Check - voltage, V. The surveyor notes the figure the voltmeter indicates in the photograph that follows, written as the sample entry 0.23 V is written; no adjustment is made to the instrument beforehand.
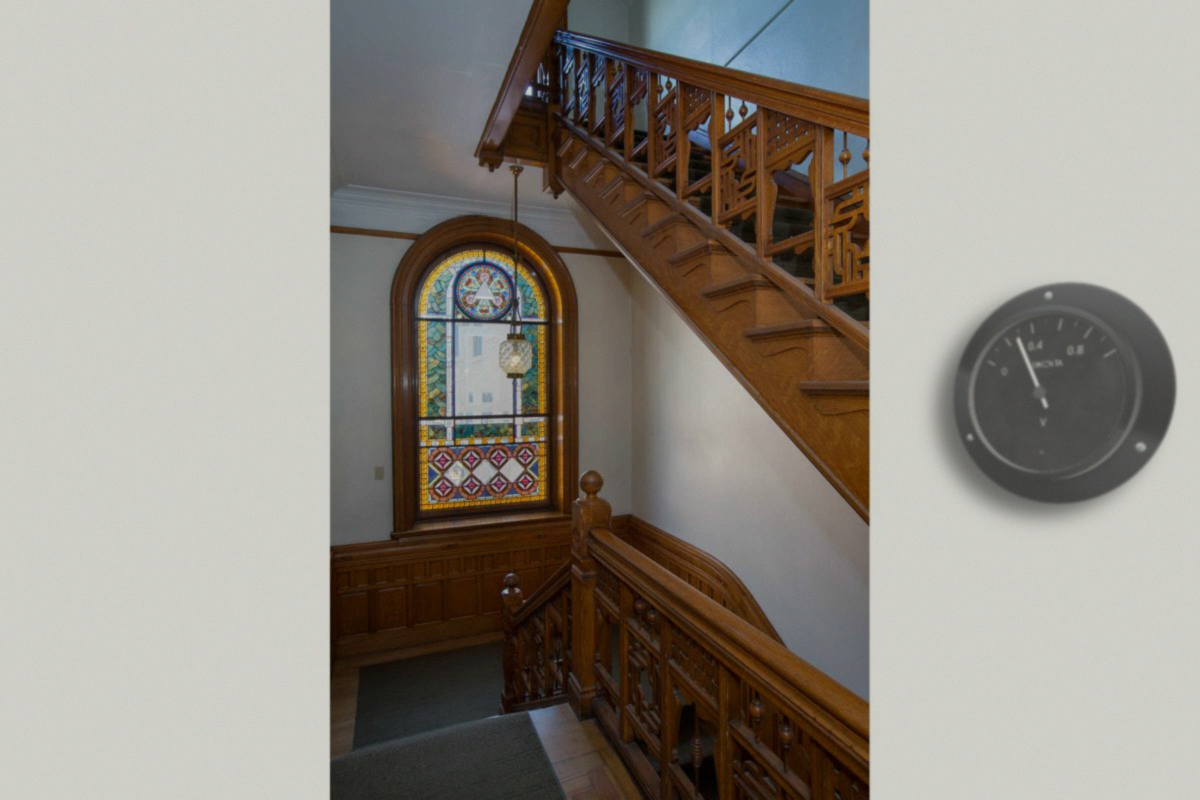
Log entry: 0.3 V
